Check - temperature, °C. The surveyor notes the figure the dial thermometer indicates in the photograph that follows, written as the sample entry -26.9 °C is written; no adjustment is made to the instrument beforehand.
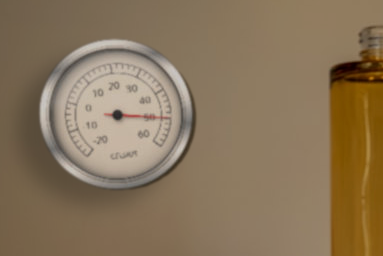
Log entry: 50 °C
